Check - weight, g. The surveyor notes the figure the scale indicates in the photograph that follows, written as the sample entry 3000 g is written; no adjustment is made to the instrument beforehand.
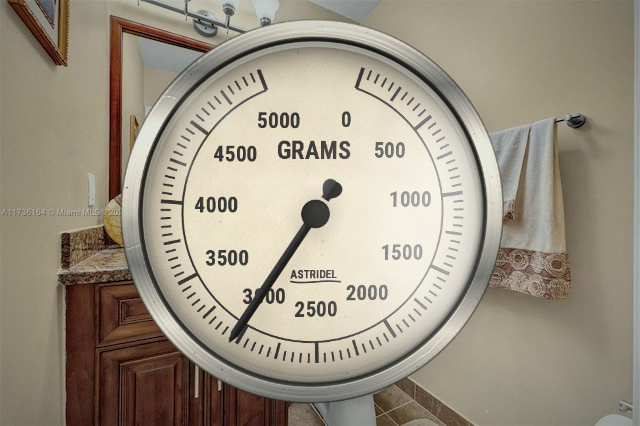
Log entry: 3050 g
